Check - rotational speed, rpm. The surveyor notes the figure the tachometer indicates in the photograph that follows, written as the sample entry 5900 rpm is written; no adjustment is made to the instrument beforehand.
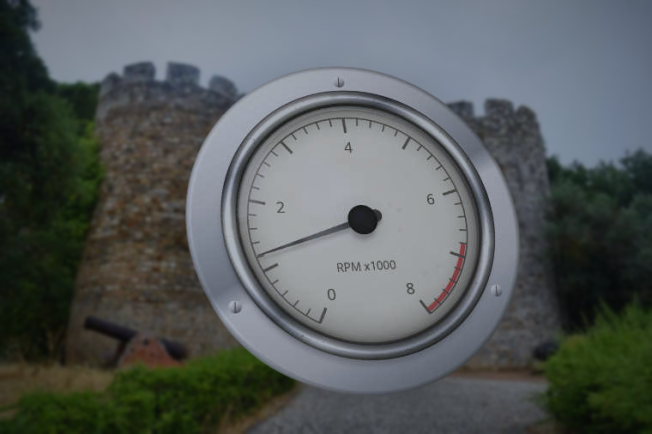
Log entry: 1200 rpm
